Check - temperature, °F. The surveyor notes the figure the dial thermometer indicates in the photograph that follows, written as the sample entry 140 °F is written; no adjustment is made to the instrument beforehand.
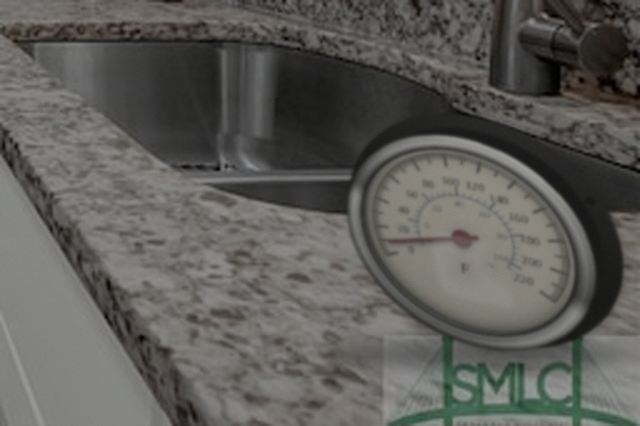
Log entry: 10 °F
